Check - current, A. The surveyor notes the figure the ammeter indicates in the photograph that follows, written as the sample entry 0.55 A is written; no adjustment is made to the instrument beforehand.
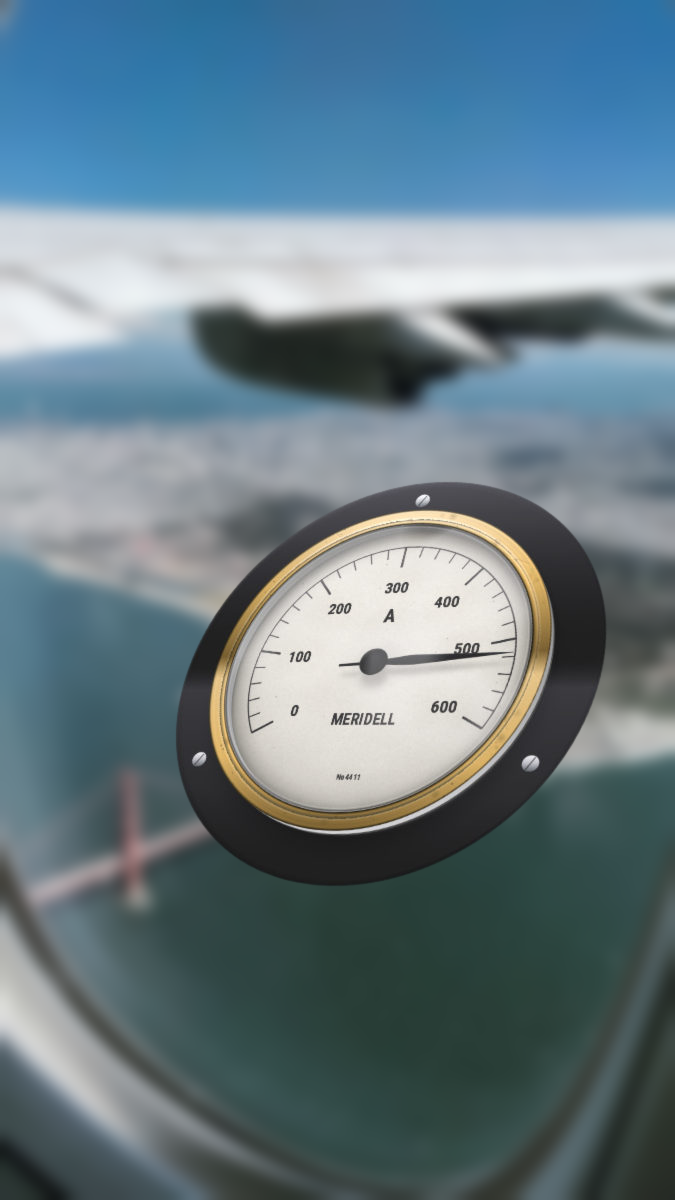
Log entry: 520 A
